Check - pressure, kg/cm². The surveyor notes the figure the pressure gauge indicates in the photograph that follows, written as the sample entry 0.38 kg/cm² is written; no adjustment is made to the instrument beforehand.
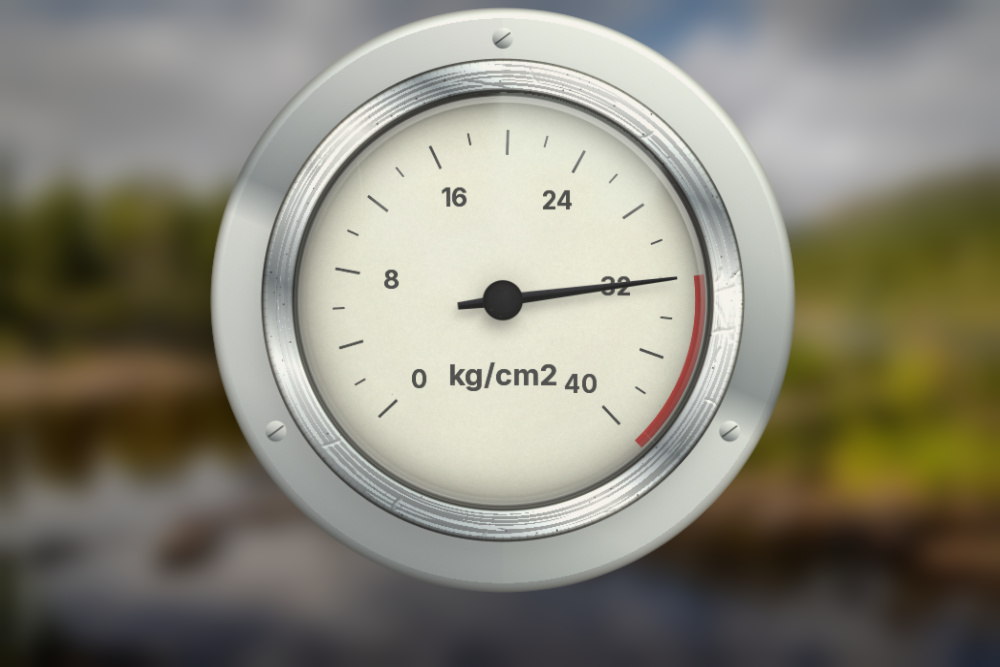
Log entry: 32 kg/cm²
